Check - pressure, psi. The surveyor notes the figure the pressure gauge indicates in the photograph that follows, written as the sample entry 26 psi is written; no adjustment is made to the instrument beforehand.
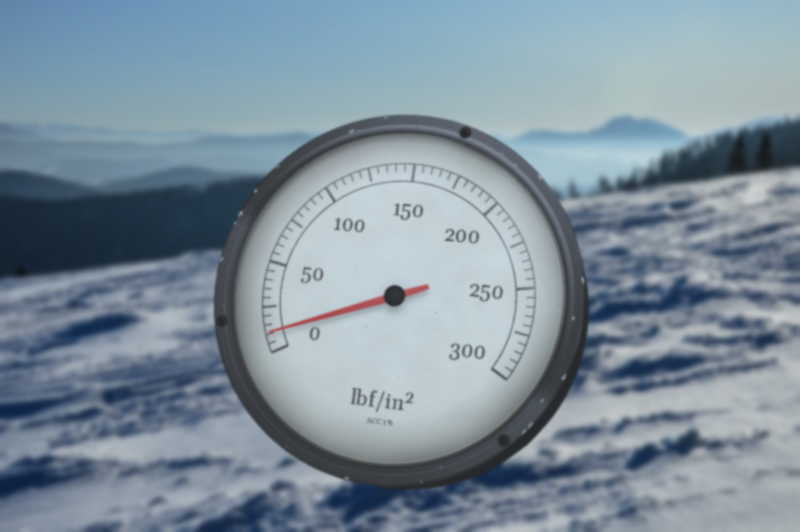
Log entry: 10 psi
